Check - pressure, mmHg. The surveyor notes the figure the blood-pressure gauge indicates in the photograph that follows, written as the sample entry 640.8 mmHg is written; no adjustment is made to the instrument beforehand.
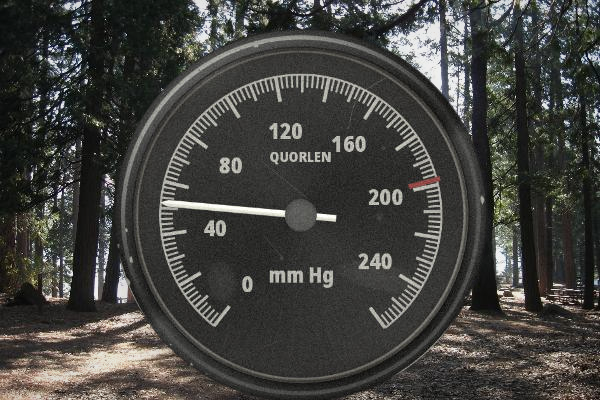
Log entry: 52 mmHg
